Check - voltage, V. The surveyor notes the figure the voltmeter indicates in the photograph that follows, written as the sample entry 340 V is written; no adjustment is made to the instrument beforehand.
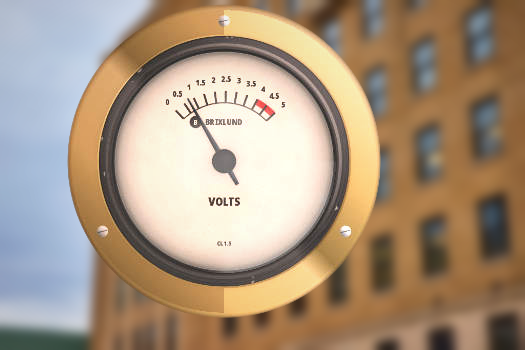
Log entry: 0.75 V
